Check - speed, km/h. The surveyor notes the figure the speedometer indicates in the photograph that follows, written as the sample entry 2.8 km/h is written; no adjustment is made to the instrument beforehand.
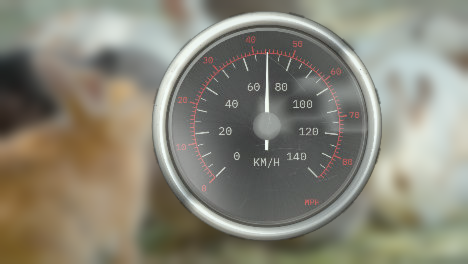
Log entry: 70 km/h
